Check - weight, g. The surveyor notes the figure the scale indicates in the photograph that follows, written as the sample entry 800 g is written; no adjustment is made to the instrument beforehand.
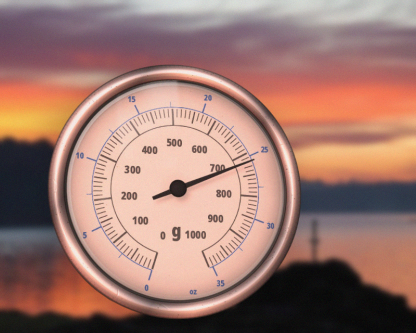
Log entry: 720 g
